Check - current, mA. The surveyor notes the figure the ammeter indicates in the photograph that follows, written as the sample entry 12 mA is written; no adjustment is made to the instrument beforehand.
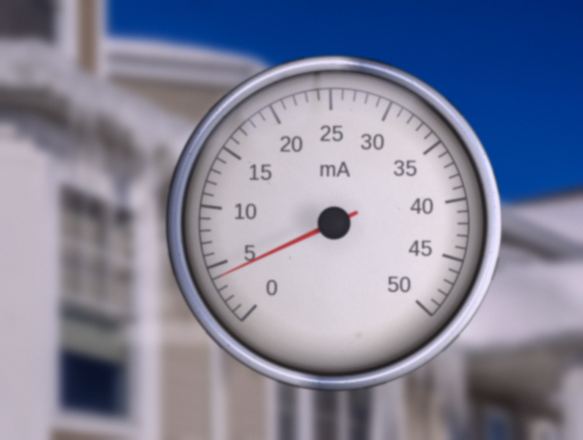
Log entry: 4 mA
